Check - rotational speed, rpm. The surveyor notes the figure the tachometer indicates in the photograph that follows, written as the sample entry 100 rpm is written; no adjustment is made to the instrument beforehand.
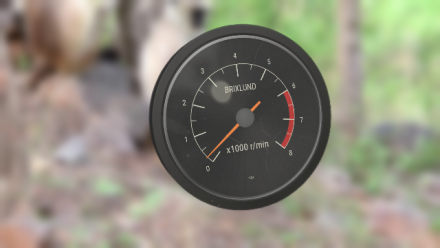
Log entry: 250 rpm
